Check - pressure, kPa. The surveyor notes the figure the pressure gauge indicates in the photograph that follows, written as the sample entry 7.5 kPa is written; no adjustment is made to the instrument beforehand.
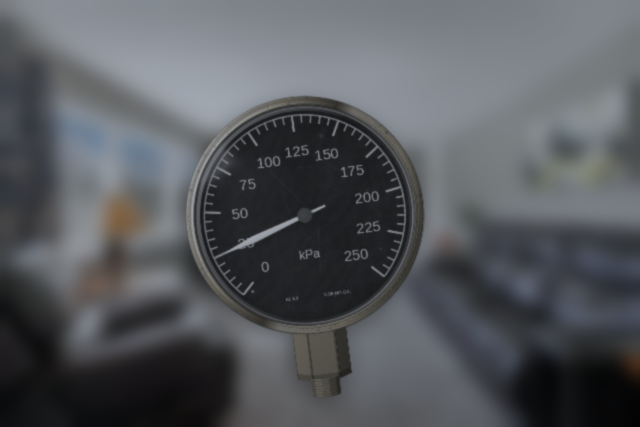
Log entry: 25 kPa
